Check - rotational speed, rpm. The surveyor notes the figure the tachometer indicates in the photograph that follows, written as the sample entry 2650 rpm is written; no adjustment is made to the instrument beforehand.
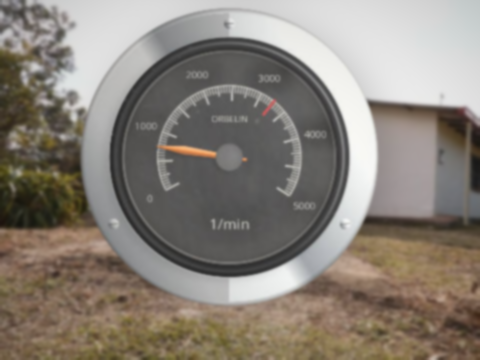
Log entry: 750 rpm
